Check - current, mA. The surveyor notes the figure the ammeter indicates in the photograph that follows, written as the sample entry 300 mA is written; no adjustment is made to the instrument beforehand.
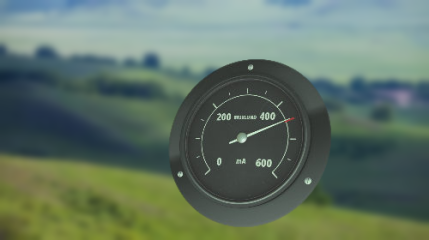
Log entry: 450 mA
